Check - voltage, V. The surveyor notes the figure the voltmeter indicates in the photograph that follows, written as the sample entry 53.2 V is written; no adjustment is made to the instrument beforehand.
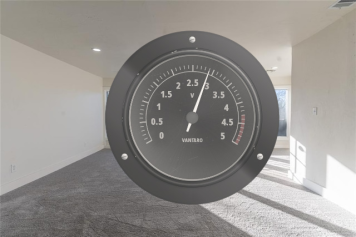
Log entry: 2.9 V
